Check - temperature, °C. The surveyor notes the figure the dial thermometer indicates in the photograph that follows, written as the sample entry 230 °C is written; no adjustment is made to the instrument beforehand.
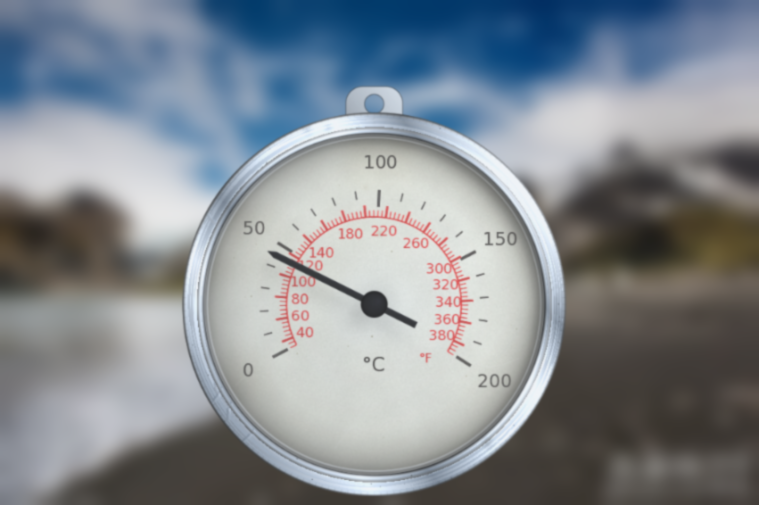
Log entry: 45 °C
